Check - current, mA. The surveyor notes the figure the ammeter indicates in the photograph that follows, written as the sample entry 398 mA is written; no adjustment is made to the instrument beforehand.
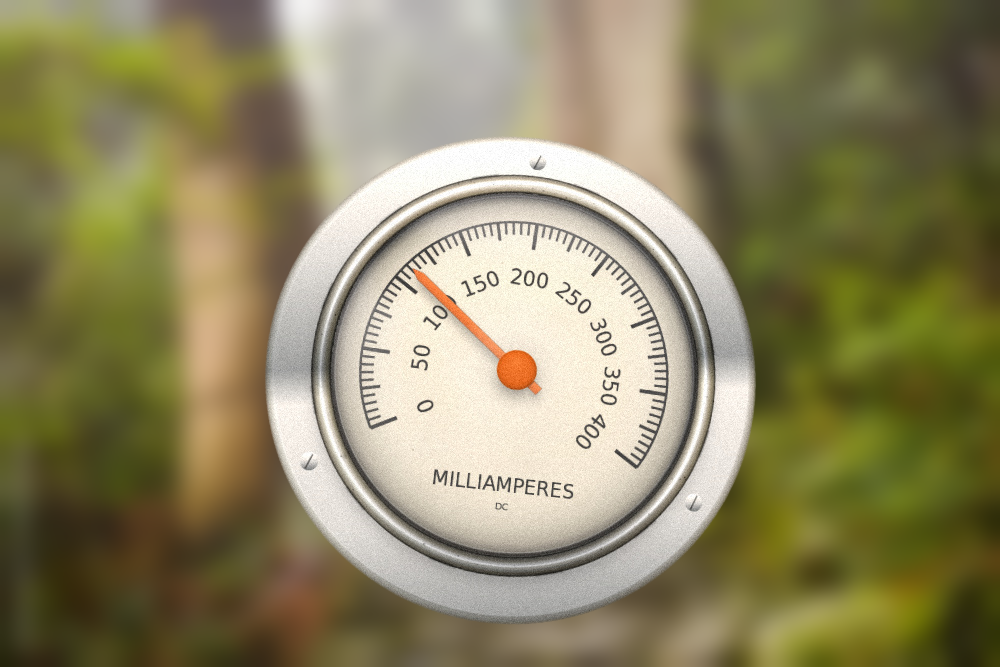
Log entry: 110 mA
